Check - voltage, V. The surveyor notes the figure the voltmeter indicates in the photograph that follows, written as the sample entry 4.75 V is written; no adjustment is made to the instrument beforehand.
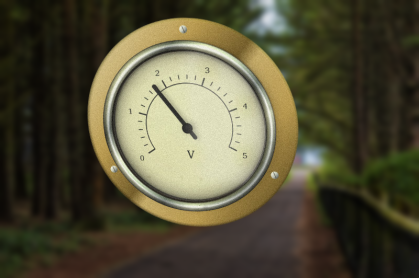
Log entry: 1.8 V
